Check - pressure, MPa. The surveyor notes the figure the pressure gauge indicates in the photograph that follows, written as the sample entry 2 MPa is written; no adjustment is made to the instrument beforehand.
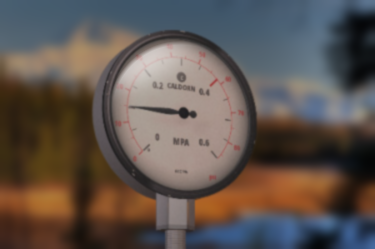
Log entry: 0.1 MPa
